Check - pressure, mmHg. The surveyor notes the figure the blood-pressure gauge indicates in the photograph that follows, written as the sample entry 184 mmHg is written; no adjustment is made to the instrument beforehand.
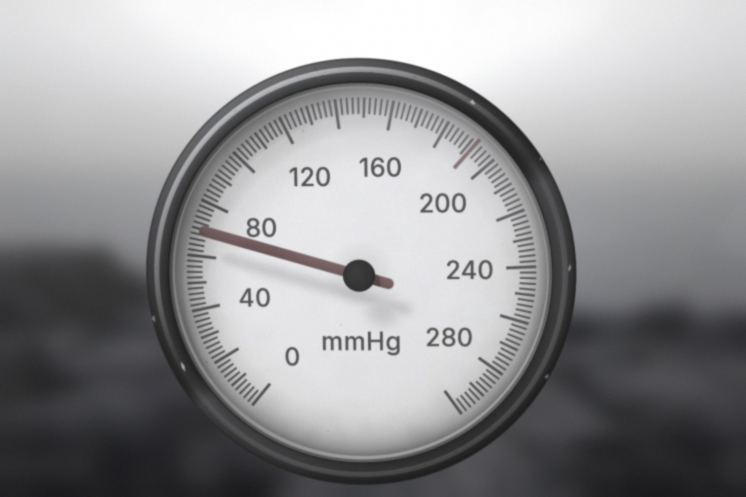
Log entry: 70 mmHg
